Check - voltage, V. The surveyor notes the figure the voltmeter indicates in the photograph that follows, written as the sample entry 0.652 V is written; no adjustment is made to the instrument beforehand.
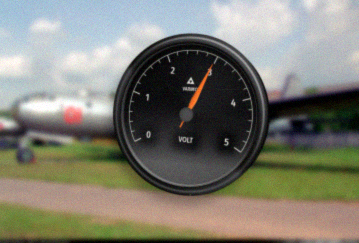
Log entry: 3 V
